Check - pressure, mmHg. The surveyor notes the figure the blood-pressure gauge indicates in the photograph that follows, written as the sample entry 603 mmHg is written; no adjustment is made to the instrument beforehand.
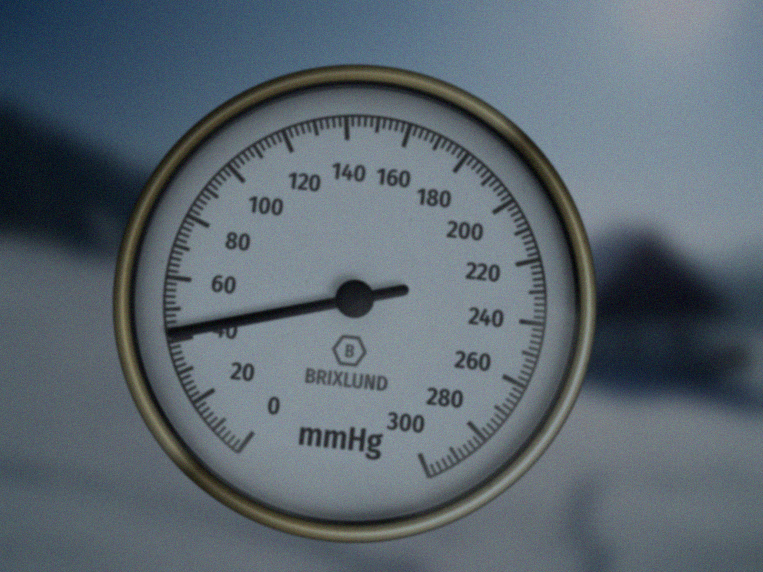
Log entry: 42 mmHg
